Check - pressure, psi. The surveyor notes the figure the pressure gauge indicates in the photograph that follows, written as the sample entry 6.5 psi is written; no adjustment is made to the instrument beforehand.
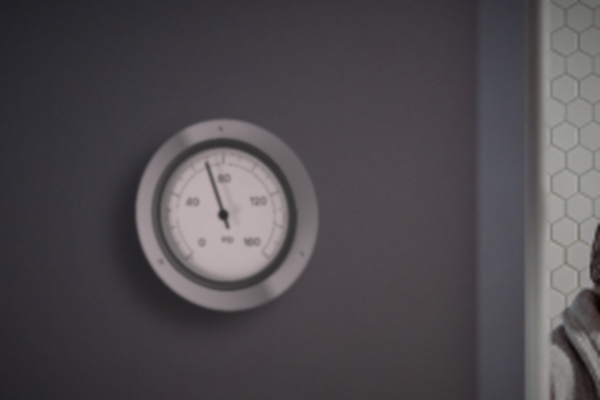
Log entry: 70 psi
